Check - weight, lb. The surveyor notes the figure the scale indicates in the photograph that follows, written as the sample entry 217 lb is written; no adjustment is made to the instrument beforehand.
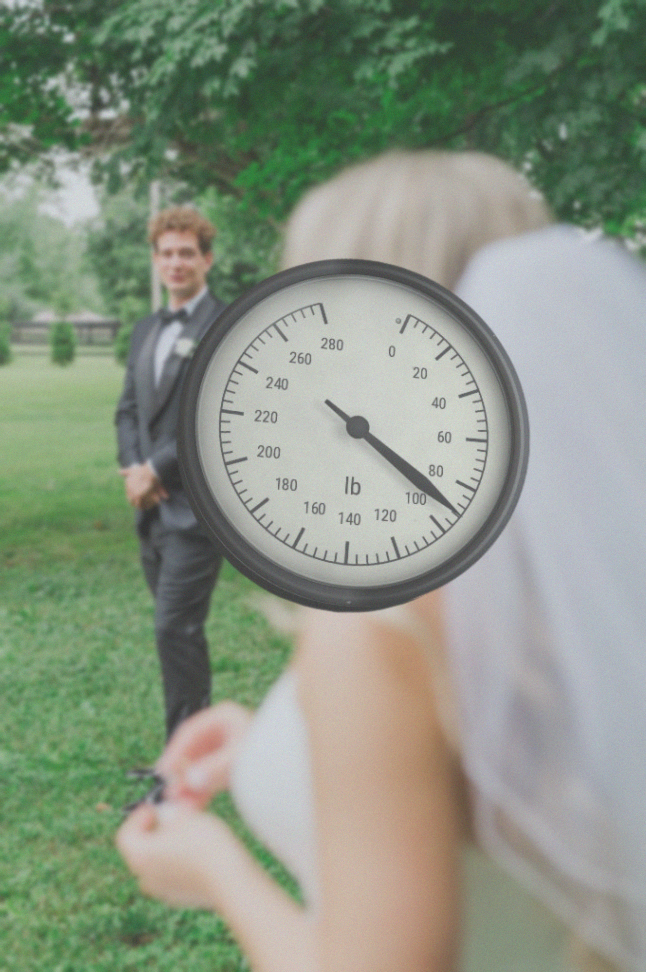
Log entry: 92 lb
